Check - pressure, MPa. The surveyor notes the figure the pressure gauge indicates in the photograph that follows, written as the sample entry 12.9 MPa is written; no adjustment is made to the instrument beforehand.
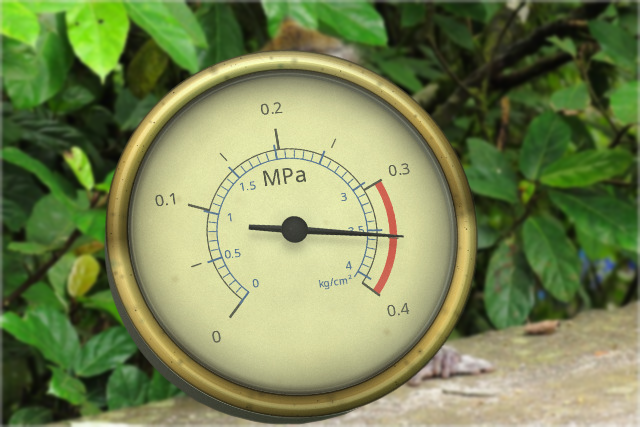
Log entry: 0.35 MPa
